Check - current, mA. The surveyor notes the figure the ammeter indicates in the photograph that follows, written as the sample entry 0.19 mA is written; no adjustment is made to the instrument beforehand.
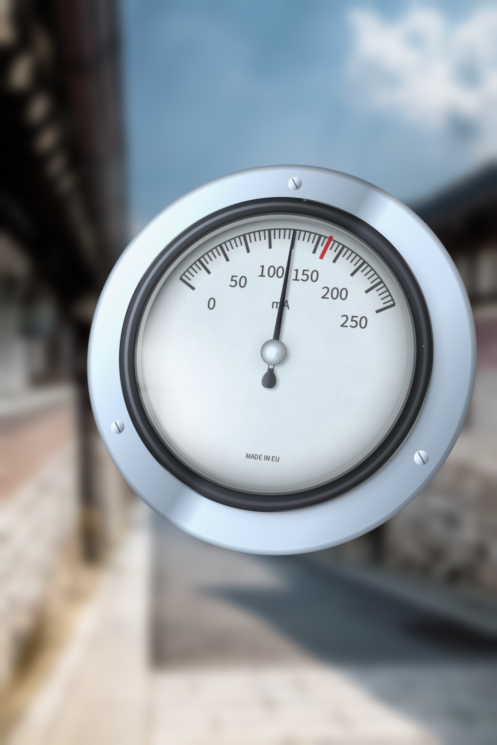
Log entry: 125 mA
